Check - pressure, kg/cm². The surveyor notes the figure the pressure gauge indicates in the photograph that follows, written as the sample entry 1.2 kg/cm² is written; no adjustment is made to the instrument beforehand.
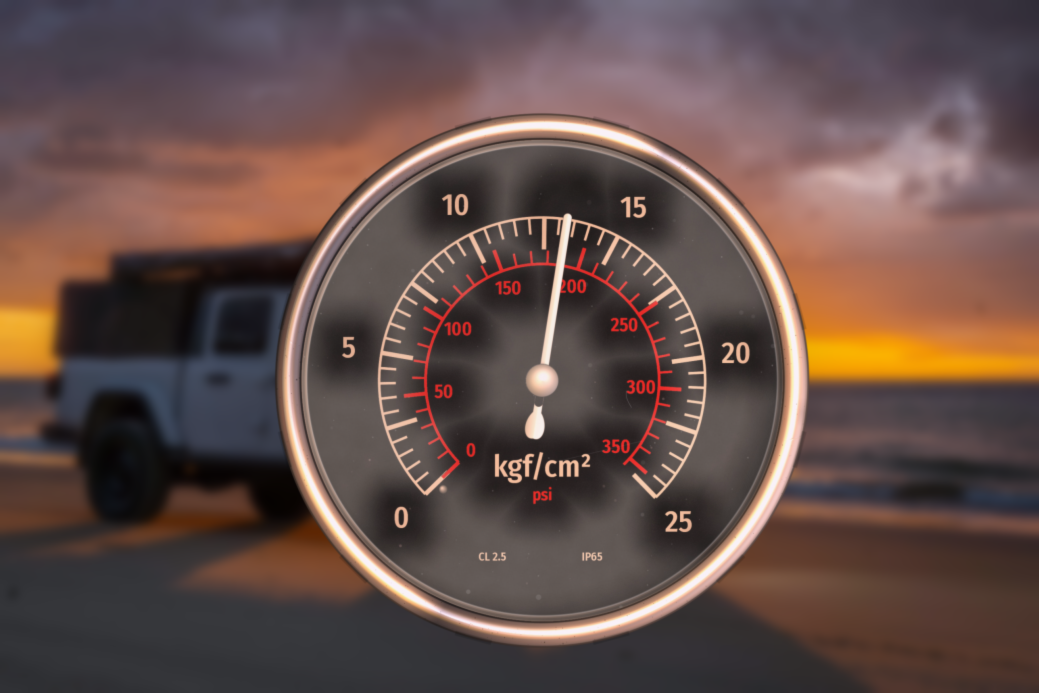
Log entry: 13.25 kg/cm²
